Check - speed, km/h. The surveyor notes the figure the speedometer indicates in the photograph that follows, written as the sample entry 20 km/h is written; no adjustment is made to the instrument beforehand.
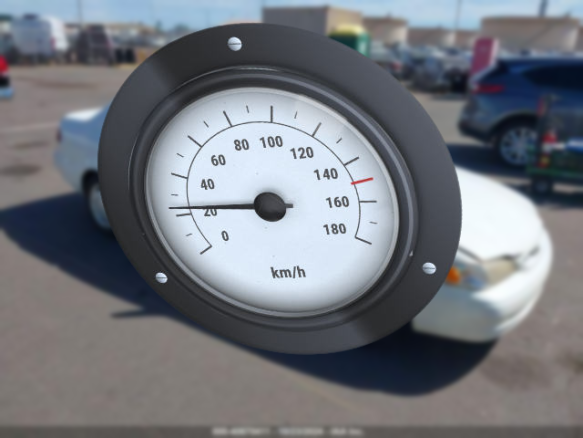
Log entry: 25 km/h
